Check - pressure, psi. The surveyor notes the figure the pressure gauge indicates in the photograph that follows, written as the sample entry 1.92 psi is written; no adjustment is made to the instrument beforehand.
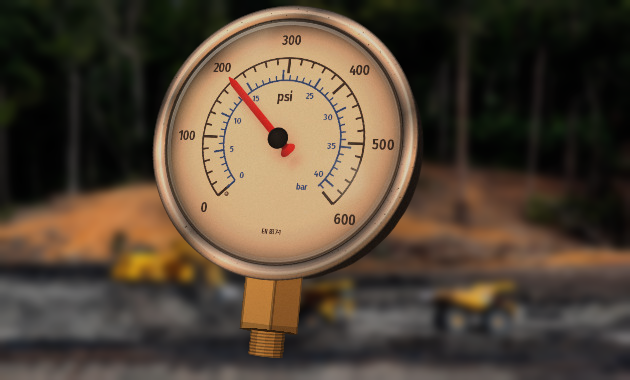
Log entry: 200 psi
